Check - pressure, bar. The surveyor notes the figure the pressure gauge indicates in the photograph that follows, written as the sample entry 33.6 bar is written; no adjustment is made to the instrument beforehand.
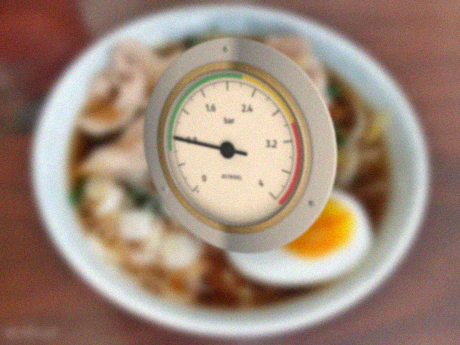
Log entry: 0.8 bar
